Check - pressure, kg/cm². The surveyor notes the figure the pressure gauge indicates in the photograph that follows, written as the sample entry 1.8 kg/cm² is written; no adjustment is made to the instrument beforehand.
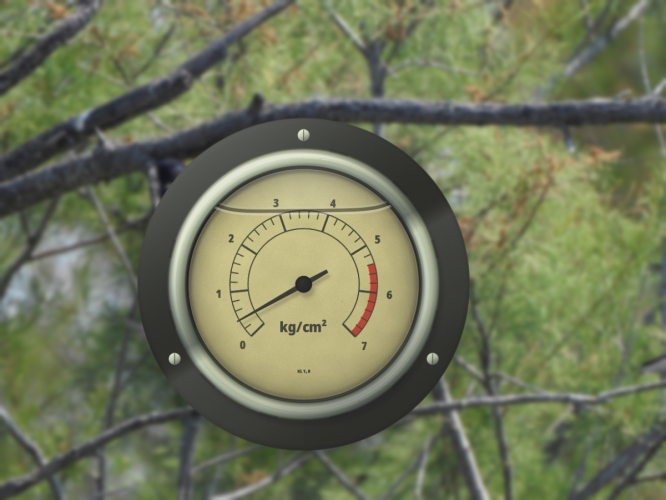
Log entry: 0.4 kg/cm²
